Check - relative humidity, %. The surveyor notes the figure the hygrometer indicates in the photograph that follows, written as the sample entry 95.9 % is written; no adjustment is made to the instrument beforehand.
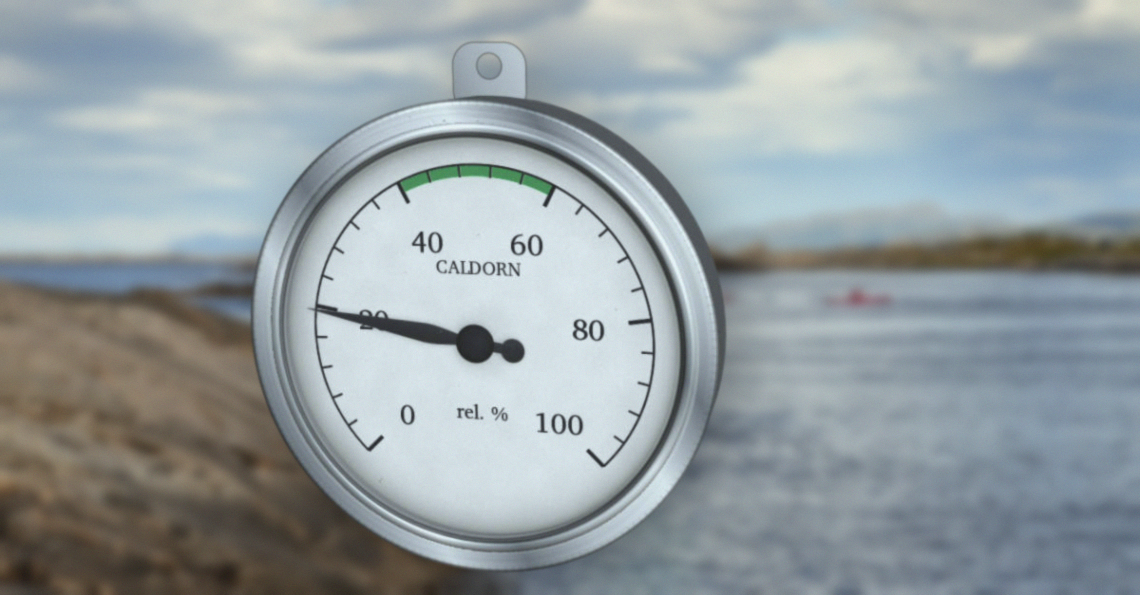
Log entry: 20 %
